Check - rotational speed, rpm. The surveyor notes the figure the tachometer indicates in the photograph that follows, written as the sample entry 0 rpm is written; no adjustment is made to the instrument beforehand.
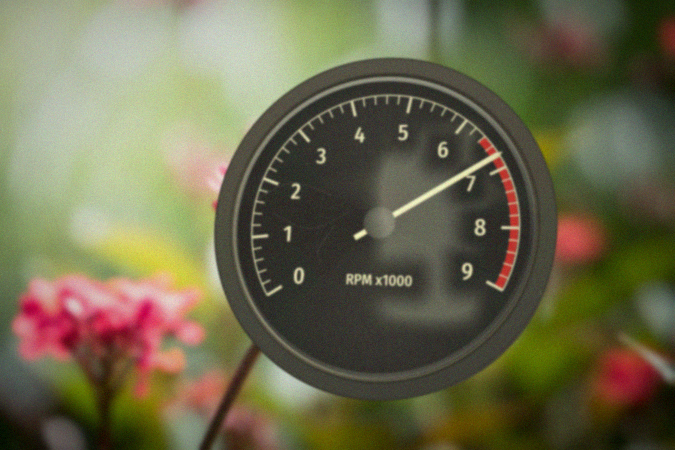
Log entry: 6800 rpm
